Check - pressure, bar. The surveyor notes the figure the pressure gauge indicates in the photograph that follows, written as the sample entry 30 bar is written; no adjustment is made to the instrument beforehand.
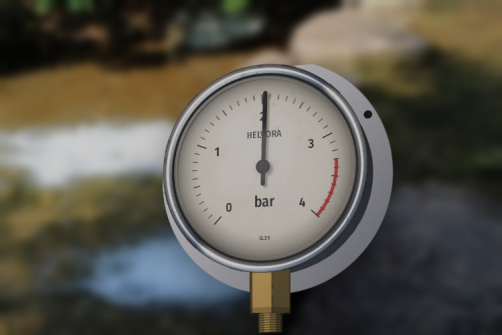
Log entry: 2.05 bar
